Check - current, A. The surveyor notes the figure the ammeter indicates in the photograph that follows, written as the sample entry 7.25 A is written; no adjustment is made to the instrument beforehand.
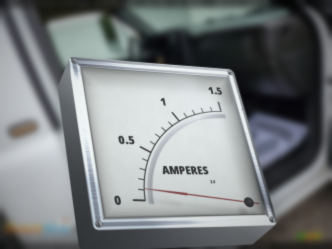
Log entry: 0.1 A
